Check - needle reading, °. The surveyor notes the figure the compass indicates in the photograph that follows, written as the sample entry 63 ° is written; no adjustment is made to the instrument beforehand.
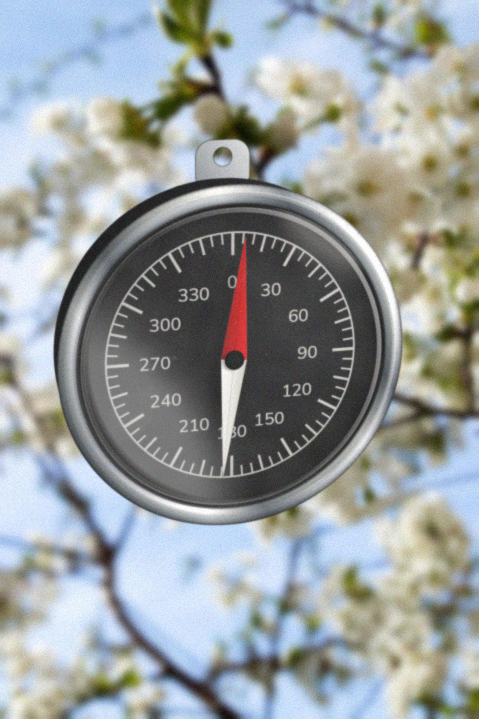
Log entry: 5 °
